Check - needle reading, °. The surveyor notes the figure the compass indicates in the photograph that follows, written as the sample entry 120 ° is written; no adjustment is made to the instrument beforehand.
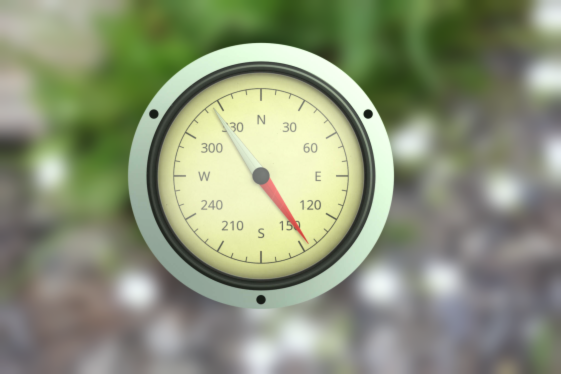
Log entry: 145 °
